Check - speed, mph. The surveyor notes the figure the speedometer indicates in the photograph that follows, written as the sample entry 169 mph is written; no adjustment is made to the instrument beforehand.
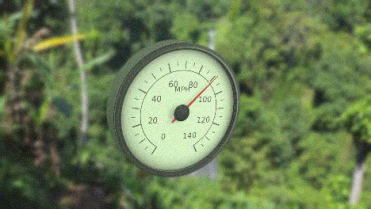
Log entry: 90 mph
